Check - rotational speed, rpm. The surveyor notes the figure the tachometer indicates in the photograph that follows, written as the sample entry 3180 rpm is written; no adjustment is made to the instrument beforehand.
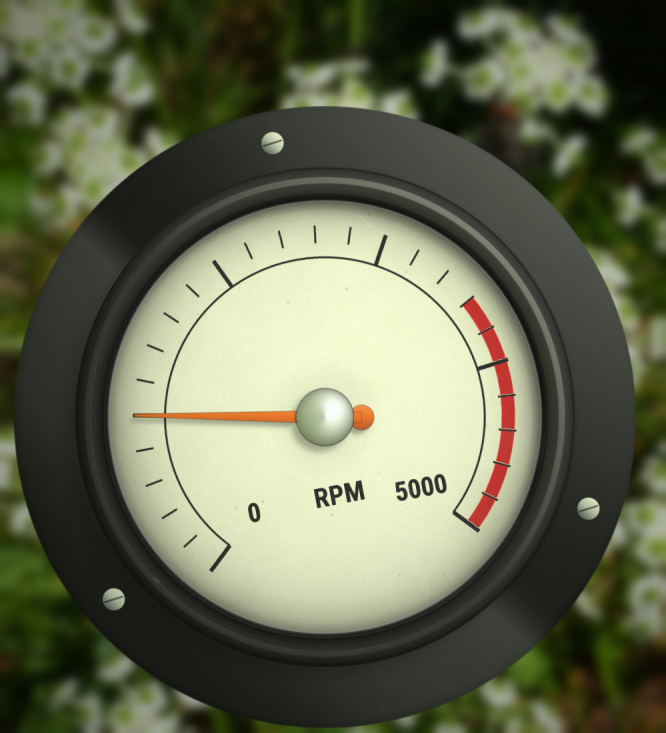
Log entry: 1000 rpm
